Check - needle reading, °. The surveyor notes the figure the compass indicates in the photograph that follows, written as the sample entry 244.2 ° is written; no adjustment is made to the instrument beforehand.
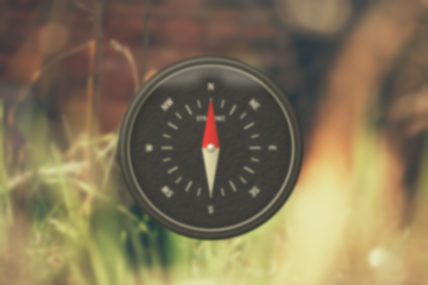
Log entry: 0 °
